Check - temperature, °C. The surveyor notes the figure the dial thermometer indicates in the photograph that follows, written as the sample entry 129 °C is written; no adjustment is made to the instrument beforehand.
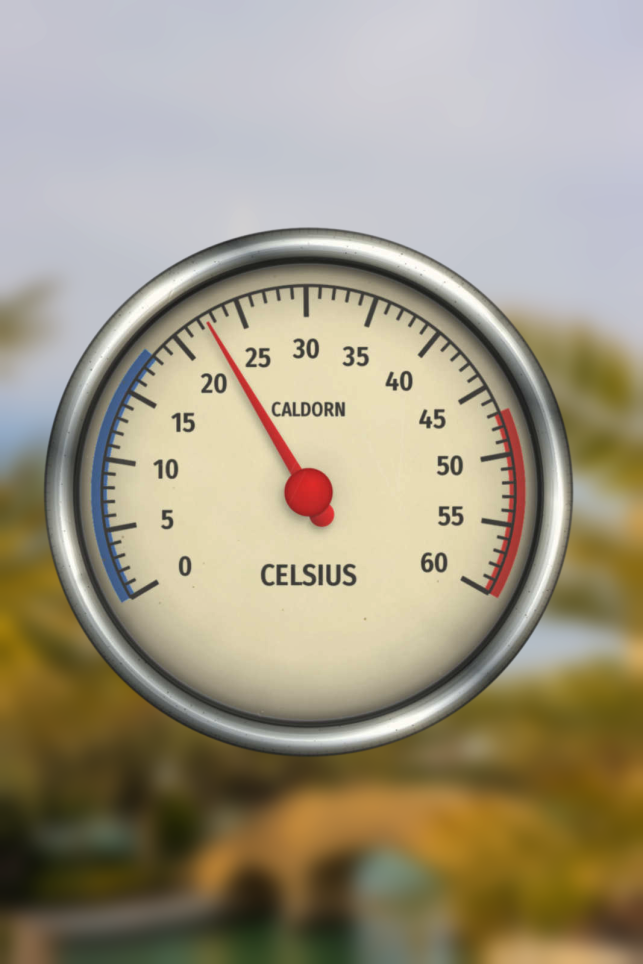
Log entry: 22.5 °C
